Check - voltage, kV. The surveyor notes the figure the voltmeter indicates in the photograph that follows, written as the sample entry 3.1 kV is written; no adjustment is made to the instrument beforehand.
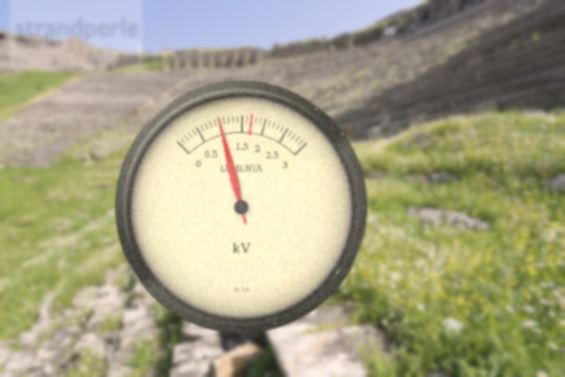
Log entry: 1 kV
